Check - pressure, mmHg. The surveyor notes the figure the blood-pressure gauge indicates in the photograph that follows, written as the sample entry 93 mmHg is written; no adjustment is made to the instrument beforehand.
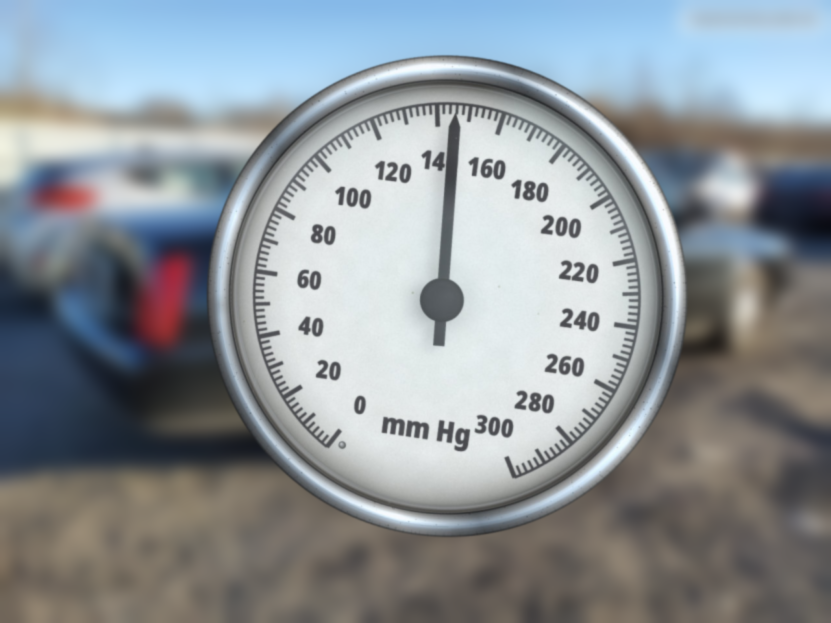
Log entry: 146 mmHg
